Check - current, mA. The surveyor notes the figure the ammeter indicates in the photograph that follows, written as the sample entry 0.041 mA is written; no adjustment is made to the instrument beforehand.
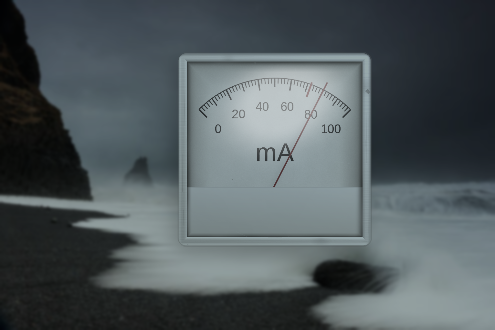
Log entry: 80 mA
